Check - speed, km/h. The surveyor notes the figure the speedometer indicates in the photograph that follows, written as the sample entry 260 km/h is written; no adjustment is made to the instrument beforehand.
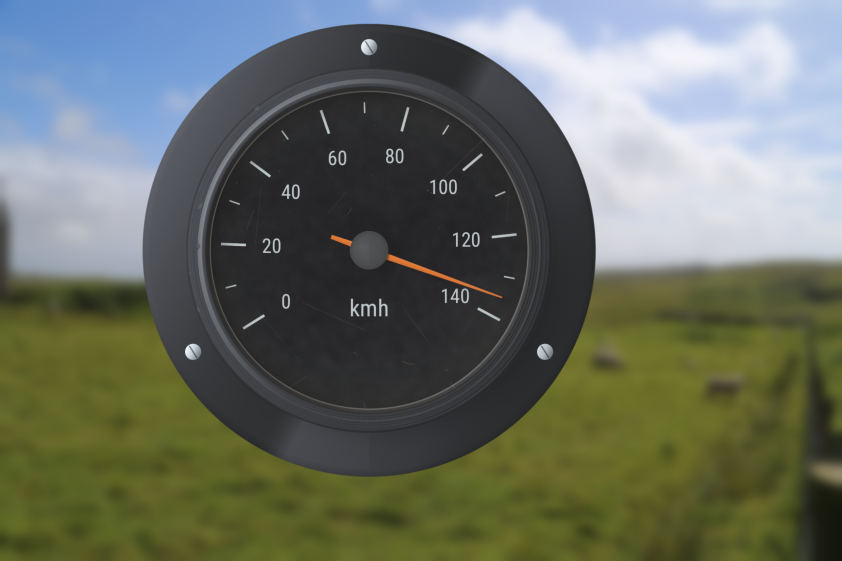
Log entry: 135 km/h
